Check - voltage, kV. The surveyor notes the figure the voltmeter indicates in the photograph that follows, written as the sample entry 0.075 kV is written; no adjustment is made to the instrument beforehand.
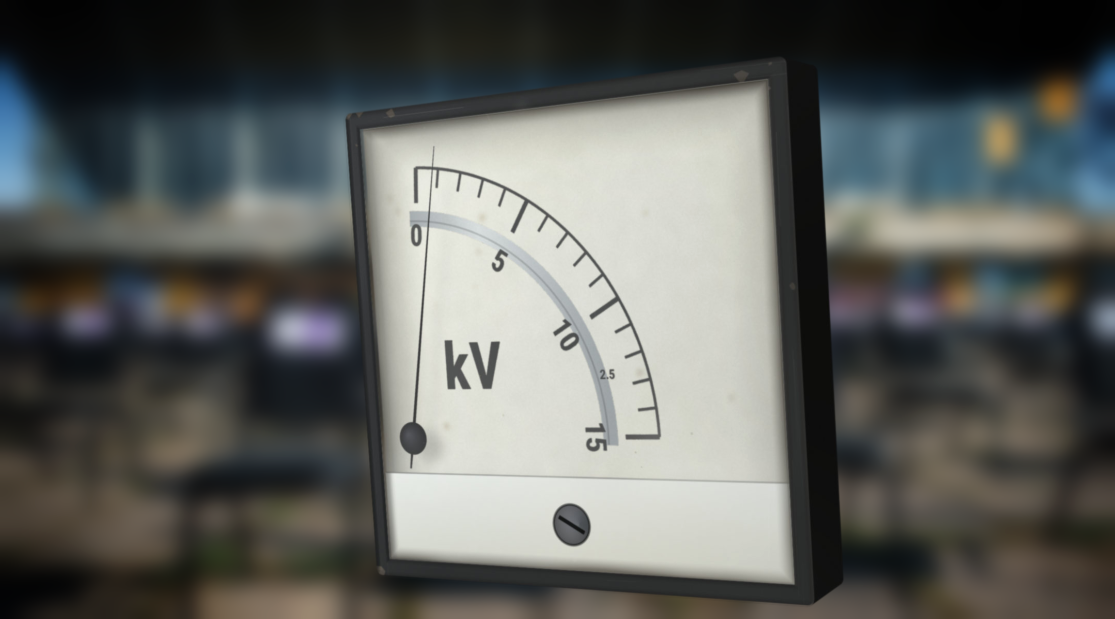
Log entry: 1 kV
